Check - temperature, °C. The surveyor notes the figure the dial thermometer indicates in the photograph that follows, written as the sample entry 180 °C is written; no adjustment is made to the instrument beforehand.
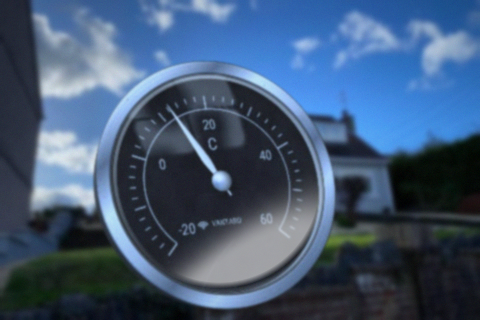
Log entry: 12 °C
